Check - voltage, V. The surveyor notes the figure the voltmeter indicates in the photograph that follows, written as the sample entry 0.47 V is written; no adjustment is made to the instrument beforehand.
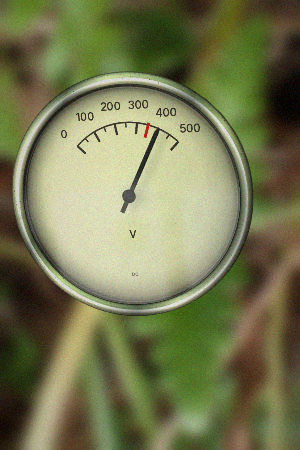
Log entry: 400 V
